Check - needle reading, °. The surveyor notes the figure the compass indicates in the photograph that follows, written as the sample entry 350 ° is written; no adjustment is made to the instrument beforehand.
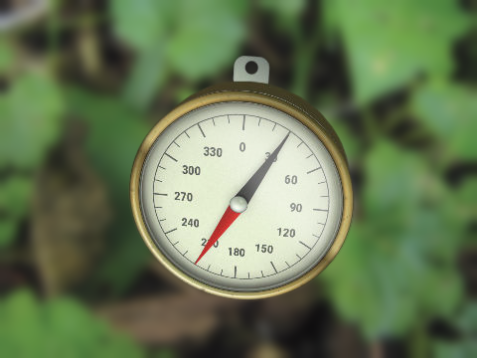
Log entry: 210 °
